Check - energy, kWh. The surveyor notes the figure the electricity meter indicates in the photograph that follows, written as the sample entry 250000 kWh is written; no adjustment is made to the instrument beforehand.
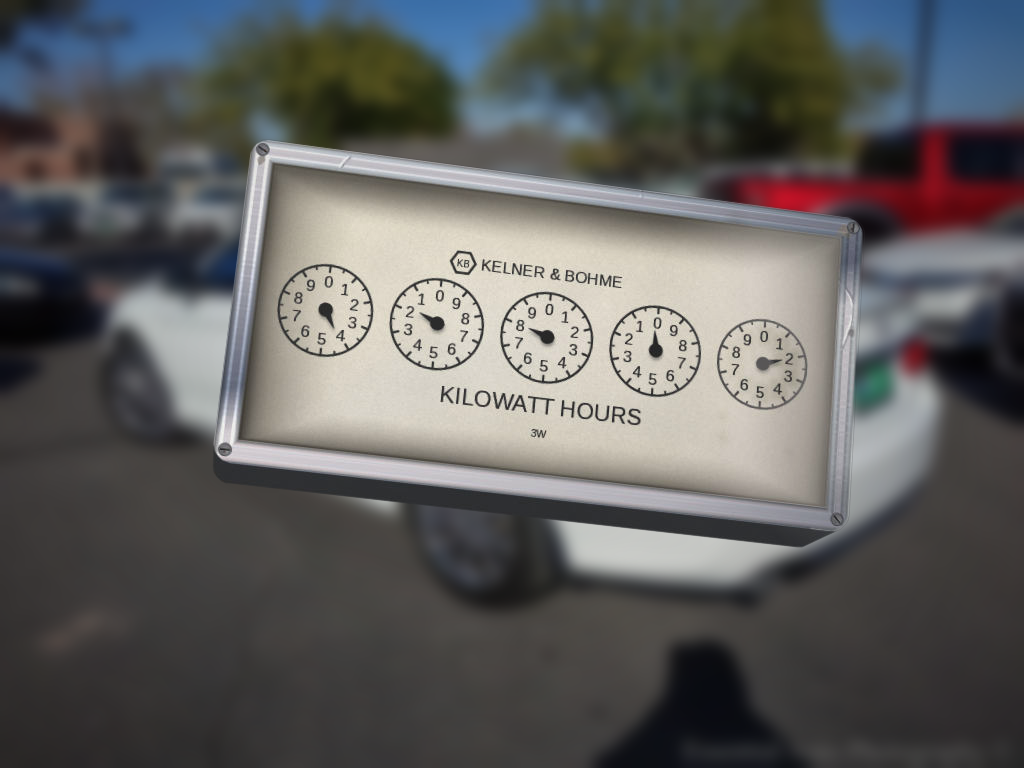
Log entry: 41802 kWh
